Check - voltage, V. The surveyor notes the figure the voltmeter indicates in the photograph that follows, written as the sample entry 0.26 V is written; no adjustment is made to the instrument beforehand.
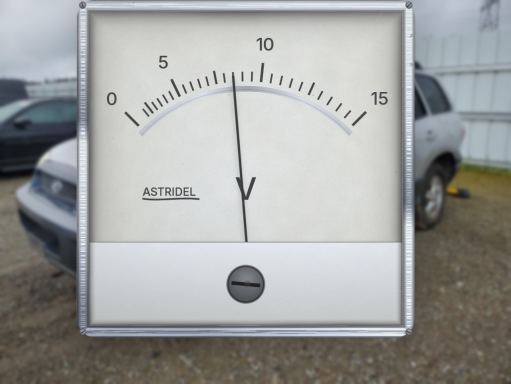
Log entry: 8.5 V
